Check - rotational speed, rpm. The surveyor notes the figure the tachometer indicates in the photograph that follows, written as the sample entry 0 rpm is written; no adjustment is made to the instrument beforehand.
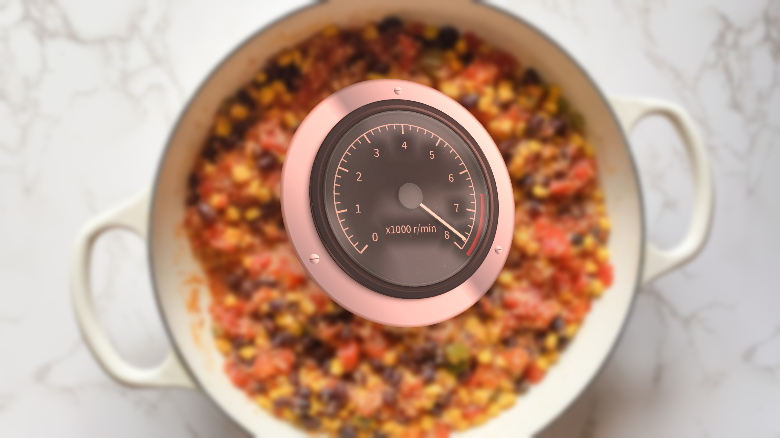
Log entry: 7800 rpm
